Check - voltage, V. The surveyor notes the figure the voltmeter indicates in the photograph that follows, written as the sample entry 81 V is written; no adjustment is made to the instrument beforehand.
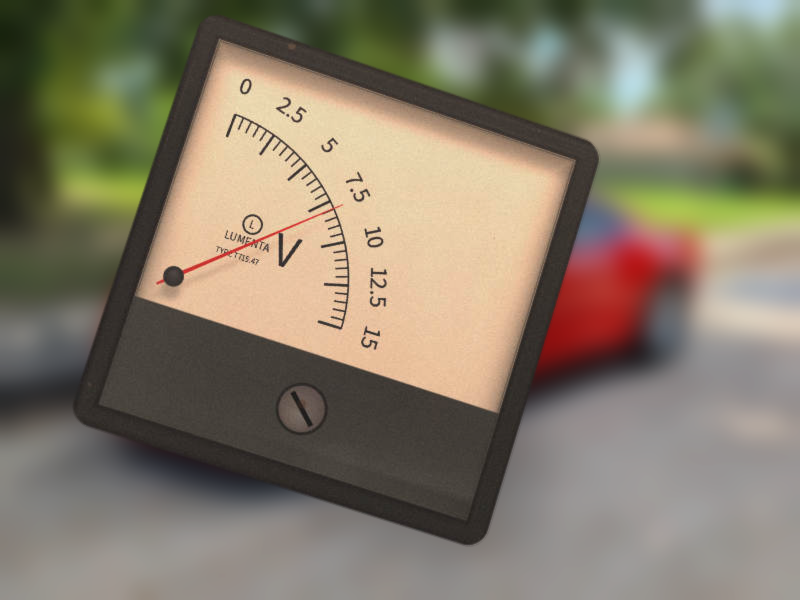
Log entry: 8 V
